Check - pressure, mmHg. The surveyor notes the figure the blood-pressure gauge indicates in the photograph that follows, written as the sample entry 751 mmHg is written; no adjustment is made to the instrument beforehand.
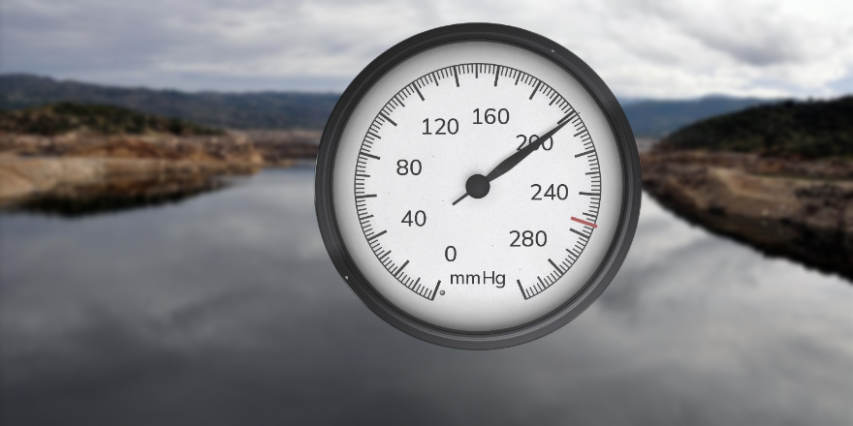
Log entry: 202 mmHg
